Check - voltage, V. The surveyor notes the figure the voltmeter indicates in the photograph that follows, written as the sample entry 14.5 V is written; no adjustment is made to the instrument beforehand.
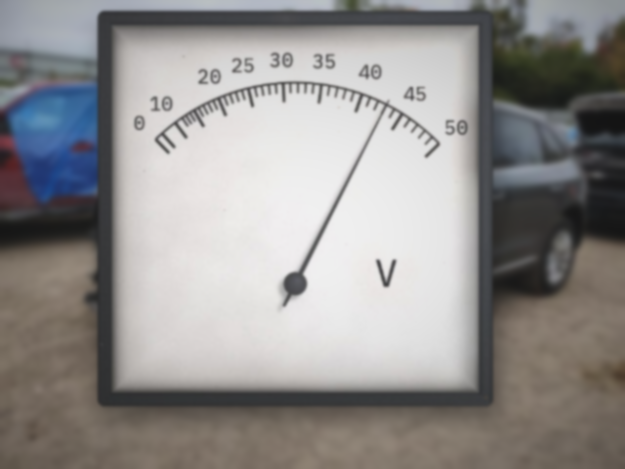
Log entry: 43 V
